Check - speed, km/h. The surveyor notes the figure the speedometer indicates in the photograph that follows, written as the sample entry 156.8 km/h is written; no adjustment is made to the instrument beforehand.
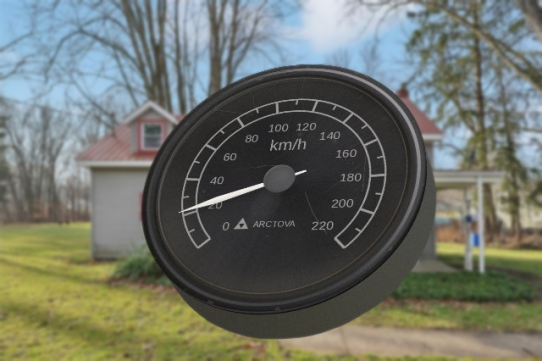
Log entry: 20 km/h
